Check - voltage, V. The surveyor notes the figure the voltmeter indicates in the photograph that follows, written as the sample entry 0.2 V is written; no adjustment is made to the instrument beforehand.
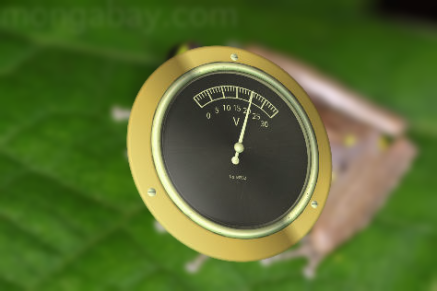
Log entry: 20 V
